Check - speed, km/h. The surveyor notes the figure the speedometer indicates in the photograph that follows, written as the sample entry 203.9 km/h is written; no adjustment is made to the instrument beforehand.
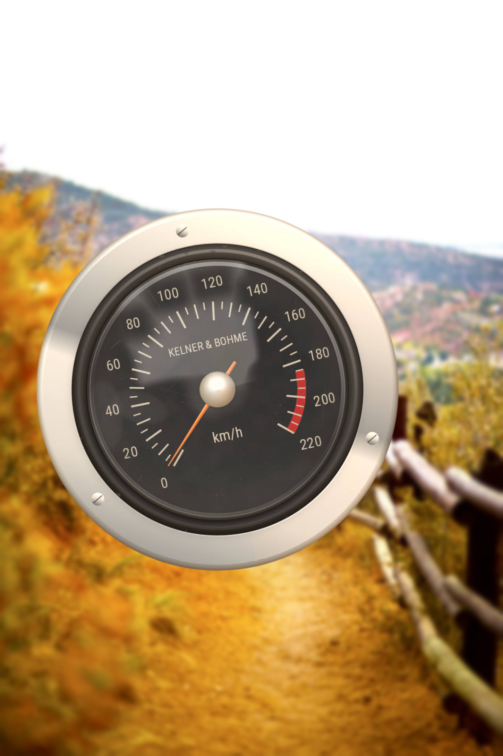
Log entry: 2.5 km/h
